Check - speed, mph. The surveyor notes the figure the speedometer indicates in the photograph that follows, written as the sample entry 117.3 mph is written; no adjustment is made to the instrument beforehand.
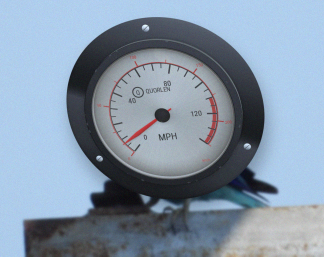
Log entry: 7.5 mph
